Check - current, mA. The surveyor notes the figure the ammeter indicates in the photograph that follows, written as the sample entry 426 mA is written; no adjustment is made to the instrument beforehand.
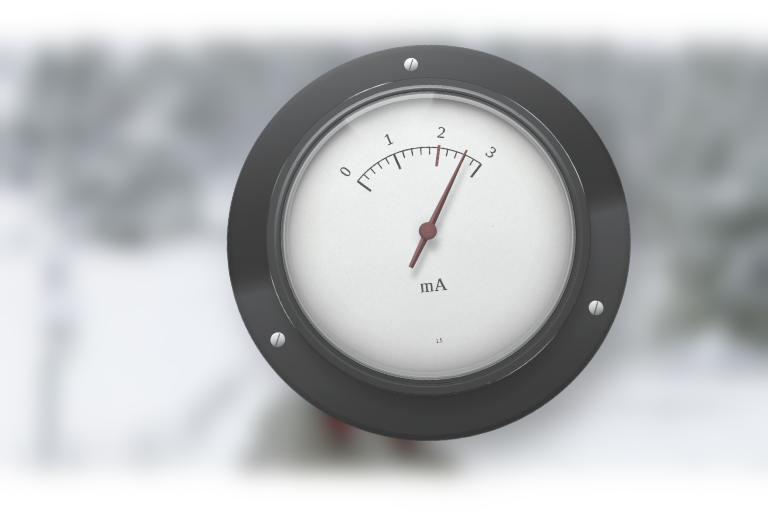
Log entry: 2.6 mA
